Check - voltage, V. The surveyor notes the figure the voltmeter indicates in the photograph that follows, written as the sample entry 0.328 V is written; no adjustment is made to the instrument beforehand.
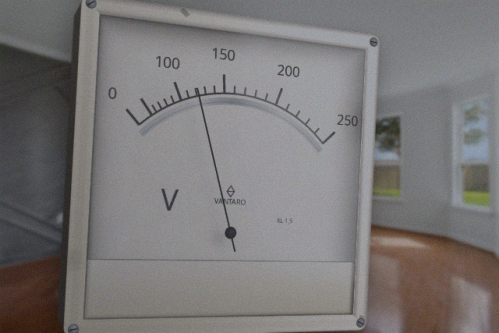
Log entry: 120 V
